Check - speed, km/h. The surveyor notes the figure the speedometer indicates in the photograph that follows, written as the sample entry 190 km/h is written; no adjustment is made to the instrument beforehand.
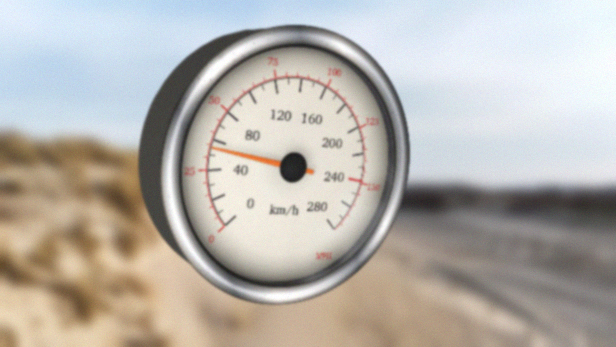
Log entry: 55 km/h
